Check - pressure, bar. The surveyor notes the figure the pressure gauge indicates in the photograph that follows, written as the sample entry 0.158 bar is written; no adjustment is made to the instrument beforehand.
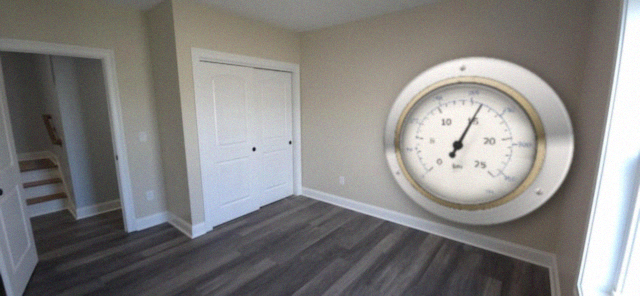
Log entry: 15 bar
